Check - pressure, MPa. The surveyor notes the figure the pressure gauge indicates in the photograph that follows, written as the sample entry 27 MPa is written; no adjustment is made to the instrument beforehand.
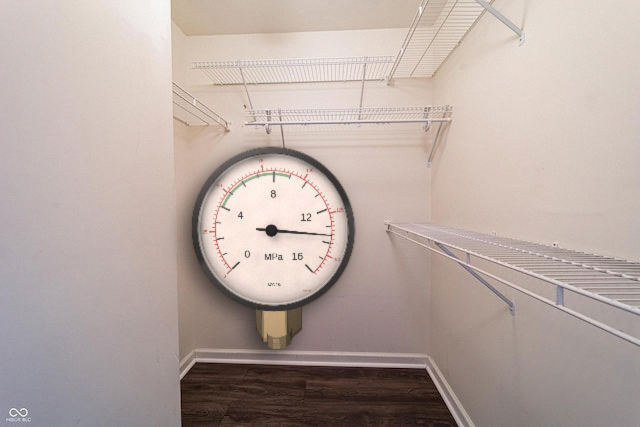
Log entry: 13.5 MPa
